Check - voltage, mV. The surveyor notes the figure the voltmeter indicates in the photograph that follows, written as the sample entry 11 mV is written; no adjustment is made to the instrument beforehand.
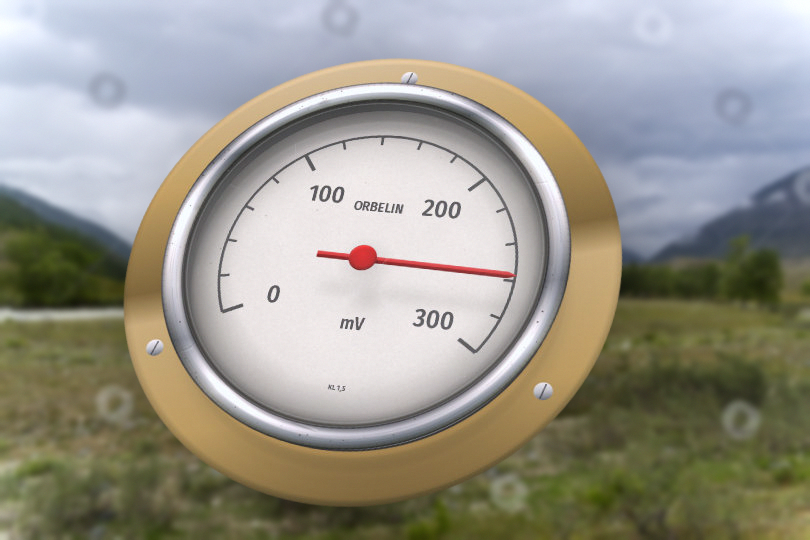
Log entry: 260 mV
